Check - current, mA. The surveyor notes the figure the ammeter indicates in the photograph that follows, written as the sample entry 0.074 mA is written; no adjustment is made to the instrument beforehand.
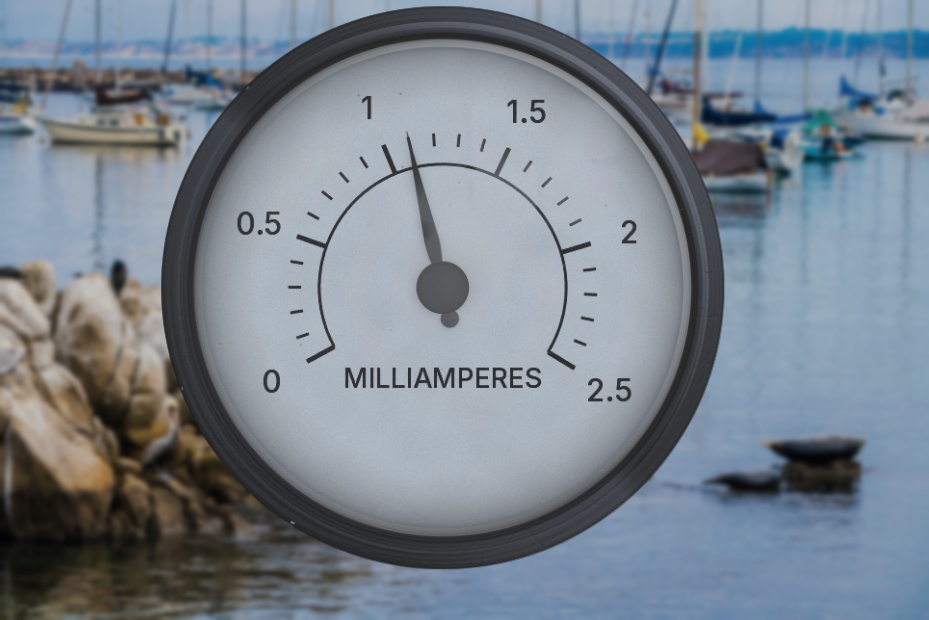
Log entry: 1.1 mA
